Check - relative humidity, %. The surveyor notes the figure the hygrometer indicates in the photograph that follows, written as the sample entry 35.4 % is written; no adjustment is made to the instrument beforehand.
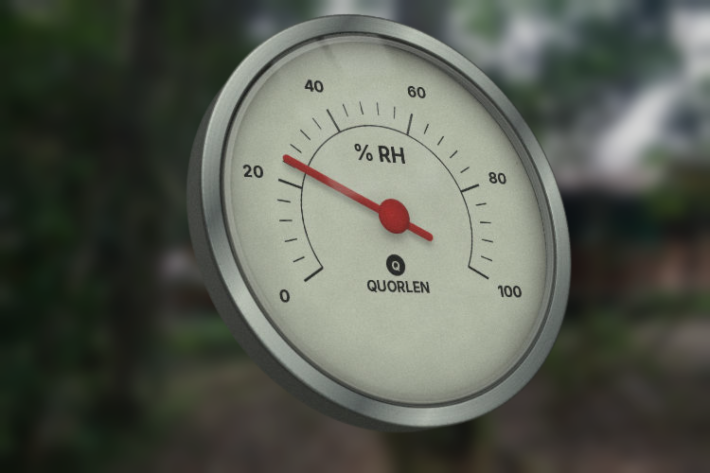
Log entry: 24 %
